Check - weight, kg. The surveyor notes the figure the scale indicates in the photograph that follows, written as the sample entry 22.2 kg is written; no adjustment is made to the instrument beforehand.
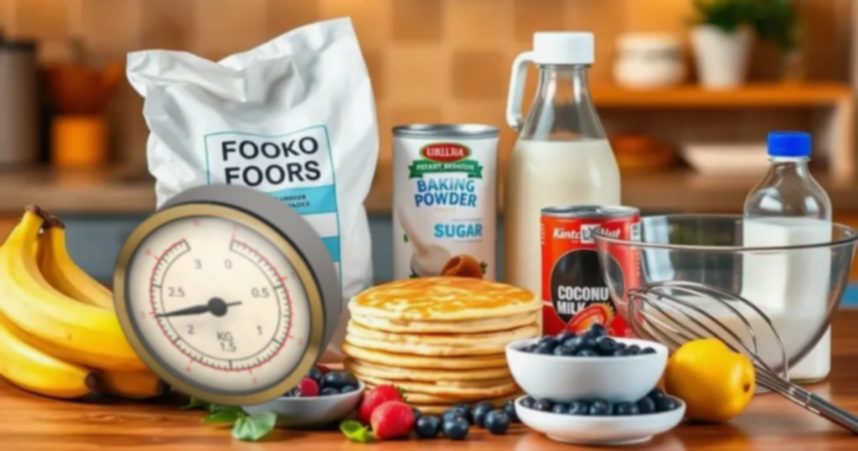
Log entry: 2.25 kg
